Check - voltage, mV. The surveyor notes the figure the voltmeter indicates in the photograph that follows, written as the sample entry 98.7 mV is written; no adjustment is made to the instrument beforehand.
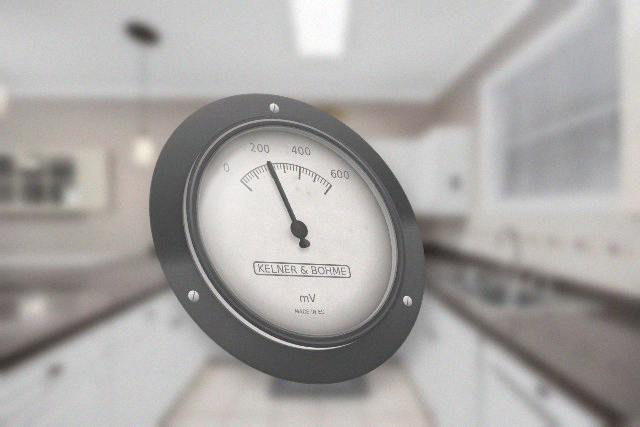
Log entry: 200 mV
